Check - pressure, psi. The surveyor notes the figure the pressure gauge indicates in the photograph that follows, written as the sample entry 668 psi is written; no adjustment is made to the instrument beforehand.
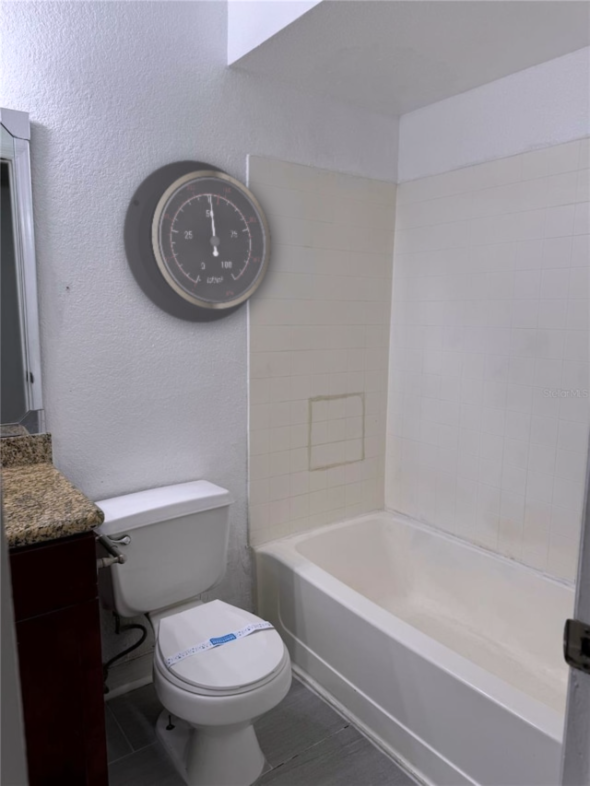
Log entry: 50 psi
